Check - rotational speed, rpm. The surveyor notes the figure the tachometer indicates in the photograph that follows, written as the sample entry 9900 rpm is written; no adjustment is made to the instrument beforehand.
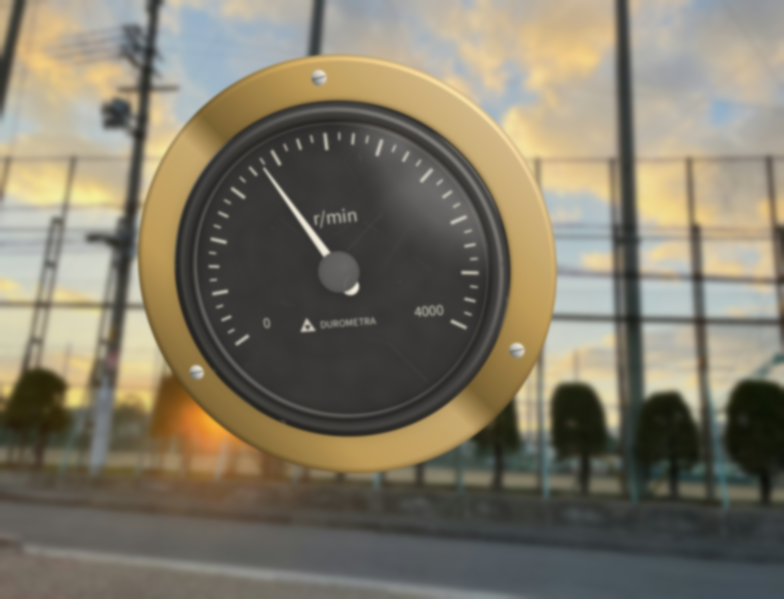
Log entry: 1500 rpm
